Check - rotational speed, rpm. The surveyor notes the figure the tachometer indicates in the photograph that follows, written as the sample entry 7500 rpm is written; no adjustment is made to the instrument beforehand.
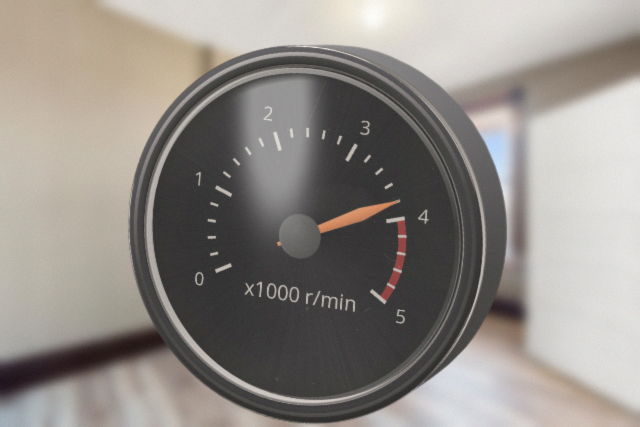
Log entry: 3800 rpm
